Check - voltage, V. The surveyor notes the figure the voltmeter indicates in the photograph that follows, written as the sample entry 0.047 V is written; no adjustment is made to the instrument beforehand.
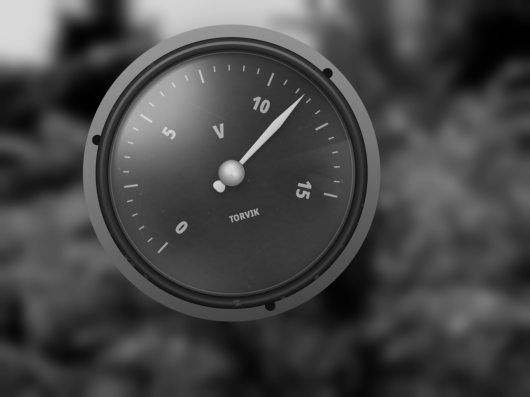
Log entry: 11.25 V
